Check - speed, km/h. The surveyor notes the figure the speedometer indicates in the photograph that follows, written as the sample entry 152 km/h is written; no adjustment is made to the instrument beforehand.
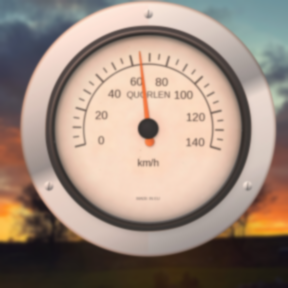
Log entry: 65 km/h
